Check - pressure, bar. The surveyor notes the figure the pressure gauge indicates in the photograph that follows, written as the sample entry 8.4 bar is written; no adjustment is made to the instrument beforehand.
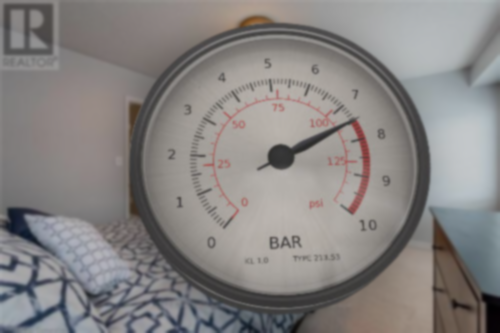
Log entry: 7.5 bar
